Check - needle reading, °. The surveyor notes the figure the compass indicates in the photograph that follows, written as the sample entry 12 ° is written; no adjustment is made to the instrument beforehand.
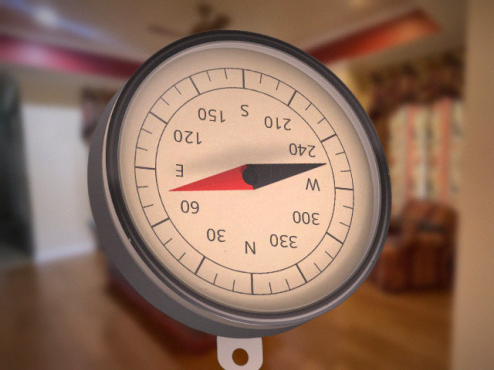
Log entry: 75 °
